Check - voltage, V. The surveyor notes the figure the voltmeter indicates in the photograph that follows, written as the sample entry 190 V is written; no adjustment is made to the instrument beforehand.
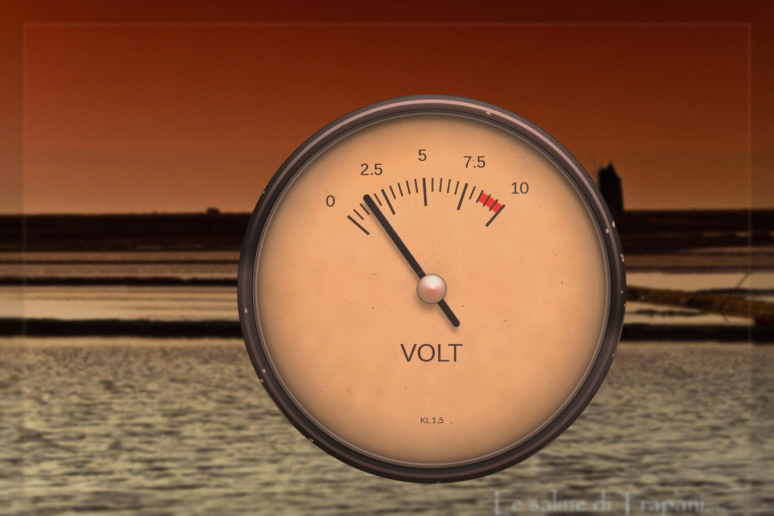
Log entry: 1.5 V
